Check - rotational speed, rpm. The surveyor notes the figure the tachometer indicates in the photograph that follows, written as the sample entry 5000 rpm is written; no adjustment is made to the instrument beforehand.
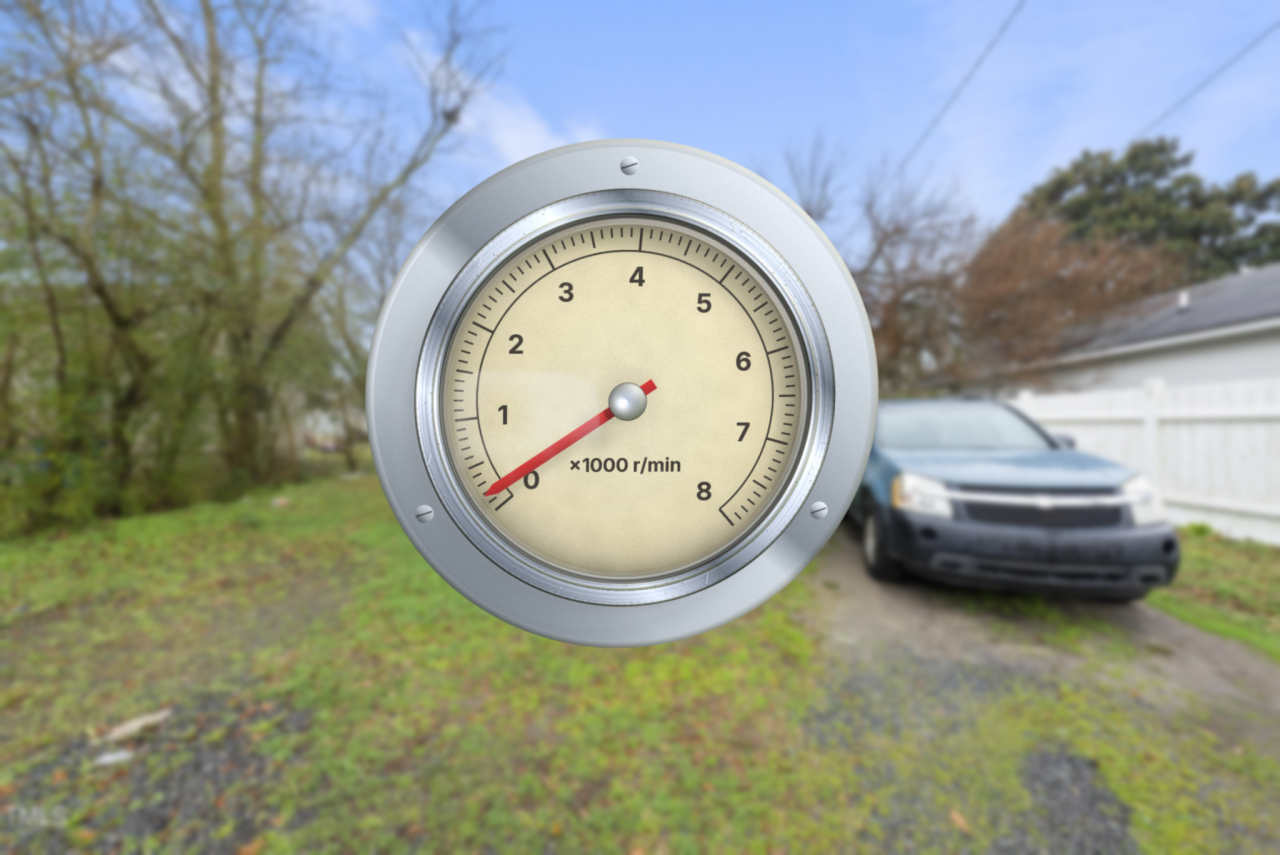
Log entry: 200 rpm
